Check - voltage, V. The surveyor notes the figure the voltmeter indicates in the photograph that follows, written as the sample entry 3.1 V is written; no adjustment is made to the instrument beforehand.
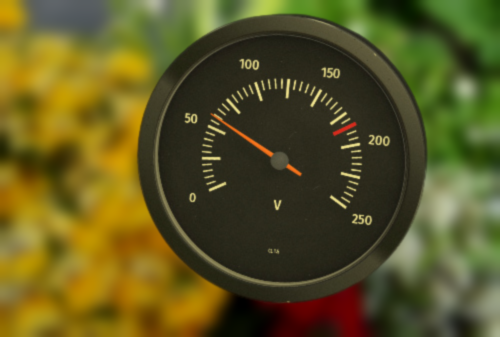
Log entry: 60 V
